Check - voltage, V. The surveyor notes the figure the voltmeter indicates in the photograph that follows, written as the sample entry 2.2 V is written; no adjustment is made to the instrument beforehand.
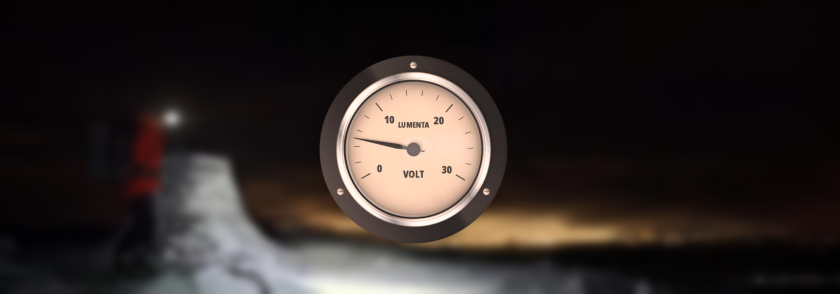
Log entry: 5 V
